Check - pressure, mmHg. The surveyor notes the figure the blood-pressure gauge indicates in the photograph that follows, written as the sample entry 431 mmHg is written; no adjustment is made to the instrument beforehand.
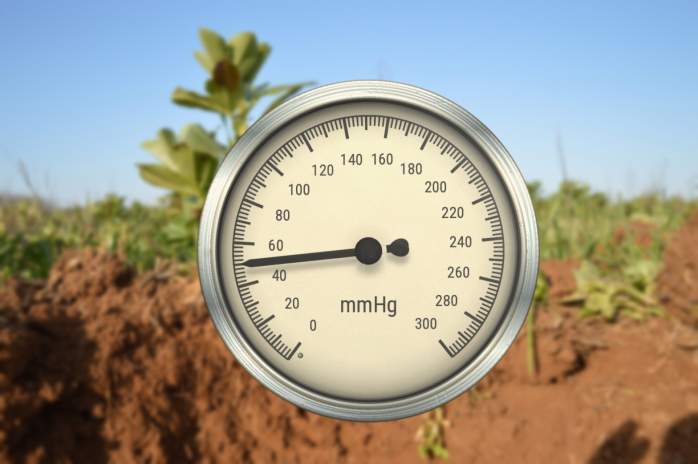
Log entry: 50 mmHg
